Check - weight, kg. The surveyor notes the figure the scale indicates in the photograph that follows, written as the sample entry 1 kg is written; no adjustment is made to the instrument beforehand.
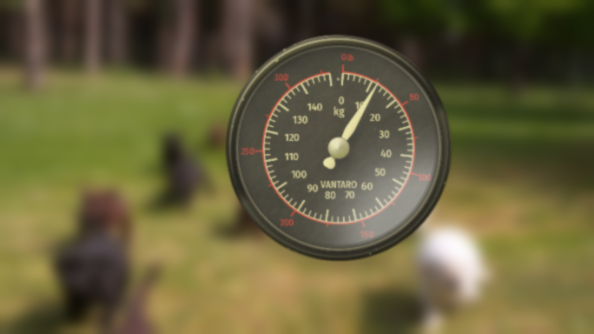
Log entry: 12 kg
